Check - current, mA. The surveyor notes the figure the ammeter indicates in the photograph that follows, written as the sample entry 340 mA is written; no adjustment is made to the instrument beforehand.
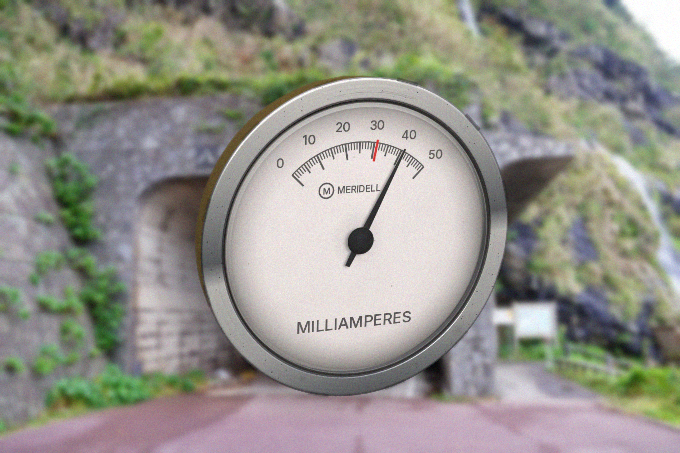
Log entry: 40 mA
